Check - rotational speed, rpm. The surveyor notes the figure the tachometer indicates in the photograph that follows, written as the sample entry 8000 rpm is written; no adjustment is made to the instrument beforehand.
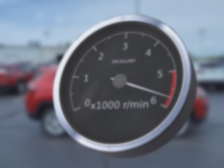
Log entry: 5750 rpm
